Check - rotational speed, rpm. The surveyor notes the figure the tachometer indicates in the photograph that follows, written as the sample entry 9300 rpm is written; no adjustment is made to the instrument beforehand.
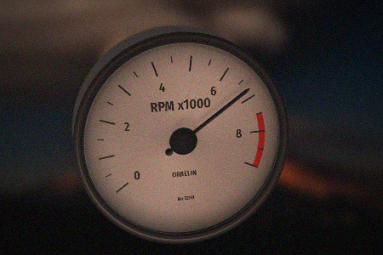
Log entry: 6750 rpm
